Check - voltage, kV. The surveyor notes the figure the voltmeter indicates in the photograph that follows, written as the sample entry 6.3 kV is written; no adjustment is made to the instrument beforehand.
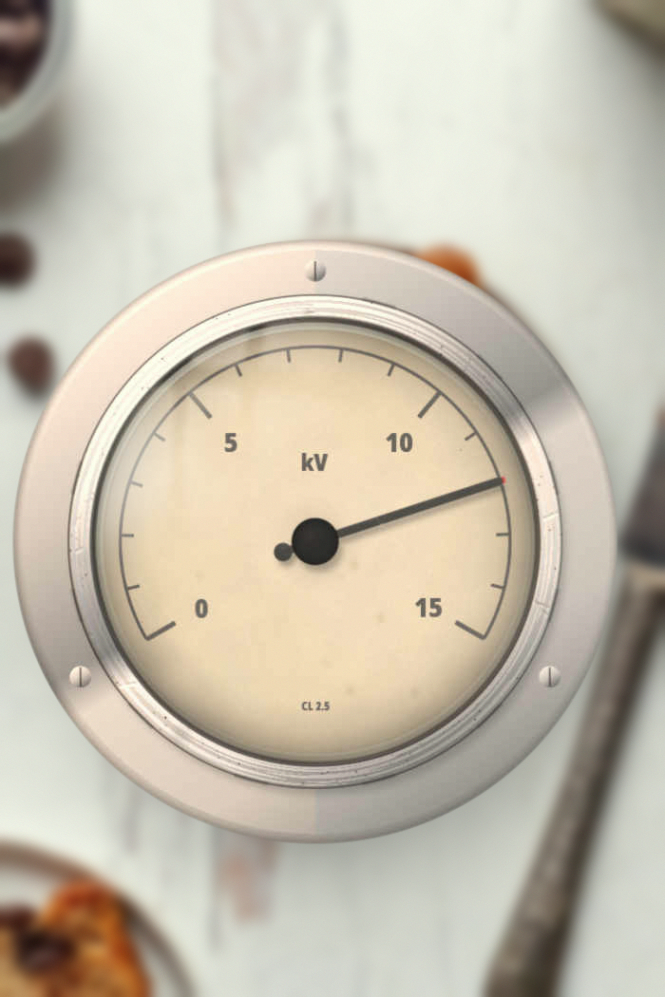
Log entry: 12 kV
